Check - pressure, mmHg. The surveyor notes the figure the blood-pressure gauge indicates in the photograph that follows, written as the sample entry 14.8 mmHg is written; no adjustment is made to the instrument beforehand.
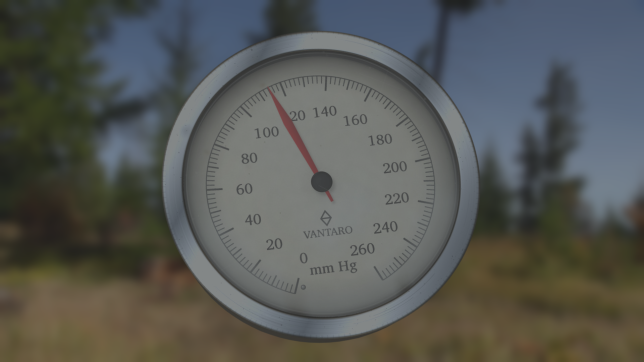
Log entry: 114 mmHg
